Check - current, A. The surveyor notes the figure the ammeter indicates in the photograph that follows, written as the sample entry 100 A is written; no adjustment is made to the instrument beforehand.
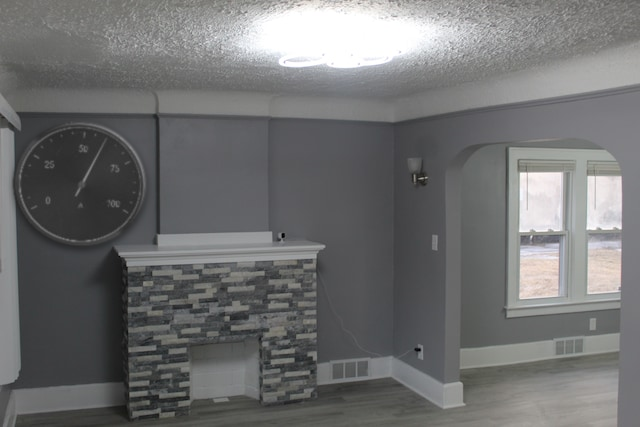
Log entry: 60 A
